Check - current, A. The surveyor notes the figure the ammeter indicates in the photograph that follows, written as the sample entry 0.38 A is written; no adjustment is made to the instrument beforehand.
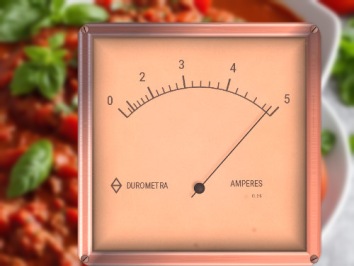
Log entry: 4.9 A
